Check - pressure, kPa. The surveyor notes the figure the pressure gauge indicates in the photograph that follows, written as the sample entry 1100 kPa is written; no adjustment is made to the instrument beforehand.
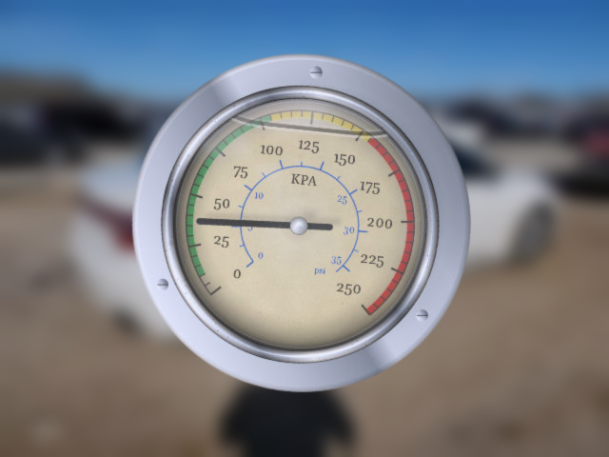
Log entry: 37.5 kPa
